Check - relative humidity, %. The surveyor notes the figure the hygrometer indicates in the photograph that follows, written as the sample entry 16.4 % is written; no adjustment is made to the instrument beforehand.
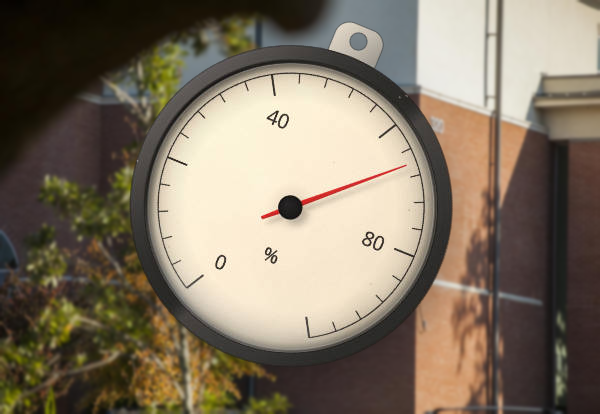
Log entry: 66 %
